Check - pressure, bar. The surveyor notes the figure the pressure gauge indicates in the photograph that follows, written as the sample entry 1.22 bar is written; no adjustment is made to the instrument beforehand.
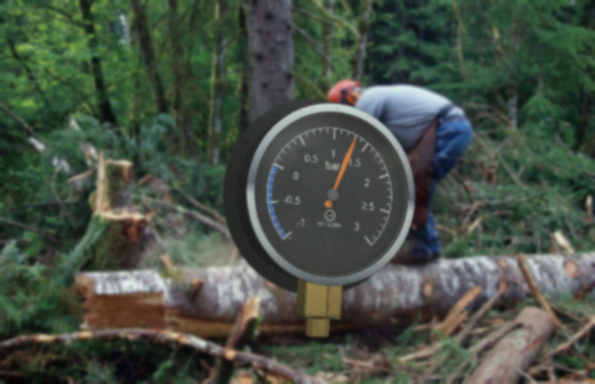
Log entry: 1.3 bar
